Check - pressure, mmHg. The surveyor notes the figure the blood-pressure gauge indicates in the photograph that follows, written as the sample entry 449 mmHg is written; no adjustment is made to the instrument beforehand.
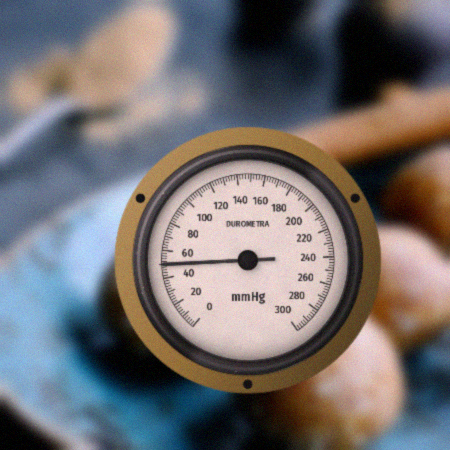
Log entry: 50 mmHg
